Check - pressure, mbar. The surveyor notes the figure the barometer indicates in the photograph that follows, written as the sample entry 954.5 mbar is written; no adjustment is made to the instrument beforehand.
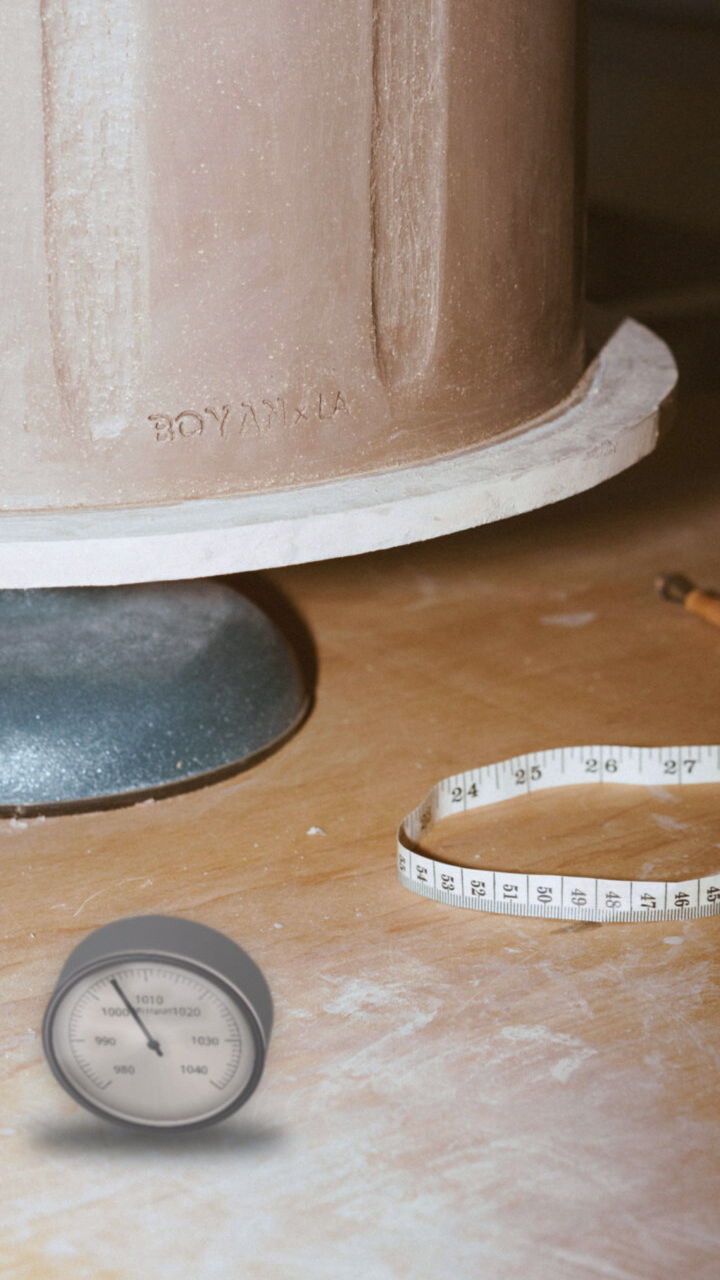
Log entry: 1005 mbar
